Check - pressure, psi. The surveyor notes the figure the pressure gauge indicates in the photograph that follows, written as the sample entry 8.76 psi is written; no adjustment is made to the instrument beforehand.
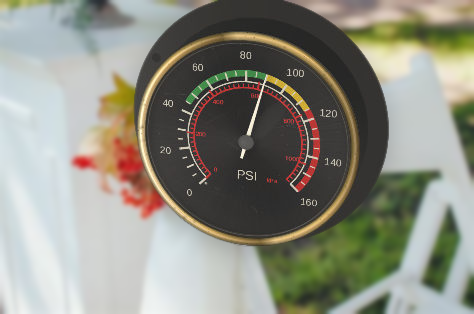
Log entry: 90 psi
